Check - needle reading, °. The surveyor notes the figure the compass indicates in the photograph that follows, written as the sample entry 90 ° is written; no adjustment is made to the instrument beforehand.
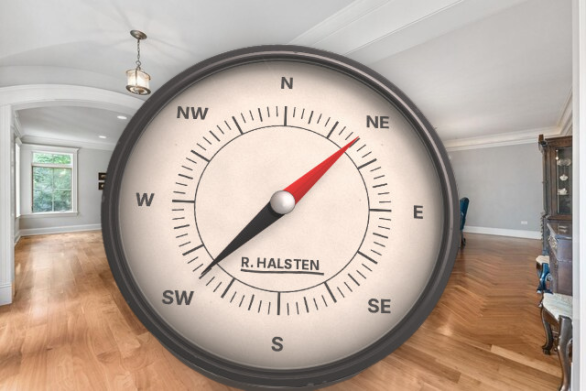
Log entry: 45 °
